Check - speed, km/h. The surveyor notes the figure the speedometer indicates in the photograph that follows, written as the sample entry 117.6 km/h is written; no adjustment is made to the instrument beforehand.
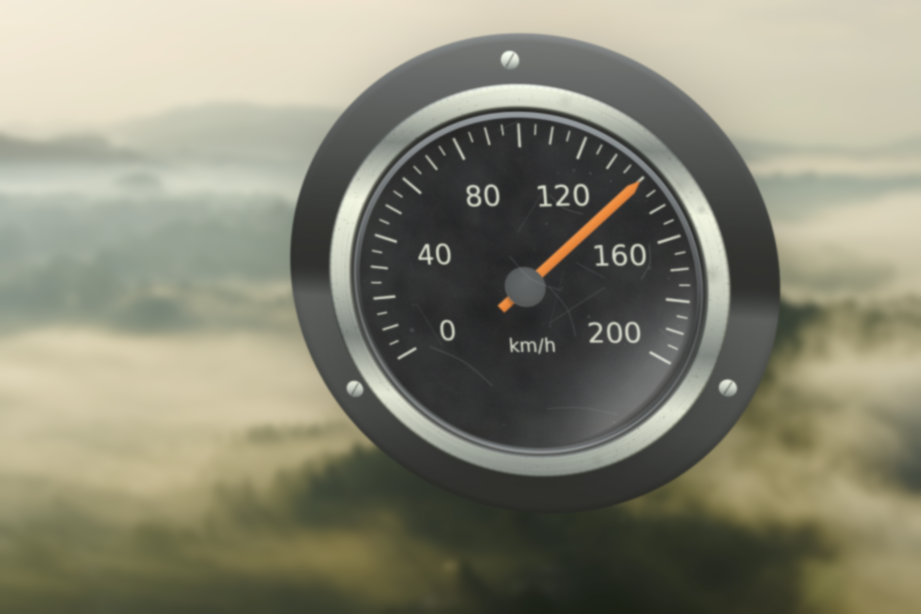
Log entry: 140 km/h
